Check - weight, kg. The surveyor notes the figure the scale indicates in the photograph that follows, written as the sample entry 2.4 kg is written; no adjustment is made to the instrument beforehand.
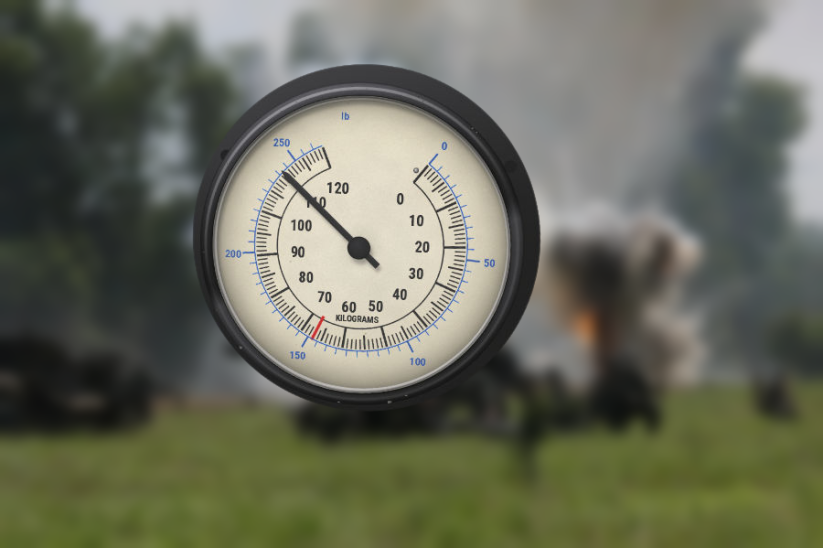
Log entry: 110 kg
